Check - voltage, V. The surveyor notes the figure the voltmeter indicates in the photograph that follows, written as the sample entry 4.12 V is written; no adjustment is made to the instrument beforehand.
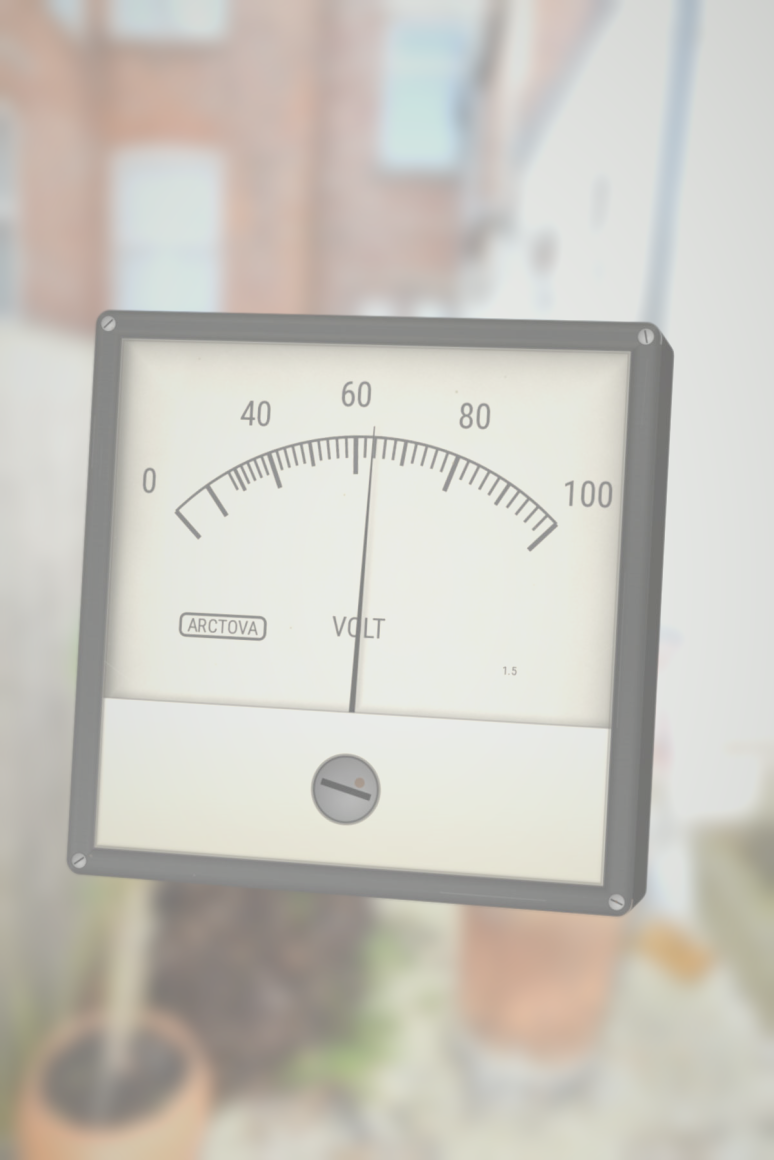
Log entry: 64 V
